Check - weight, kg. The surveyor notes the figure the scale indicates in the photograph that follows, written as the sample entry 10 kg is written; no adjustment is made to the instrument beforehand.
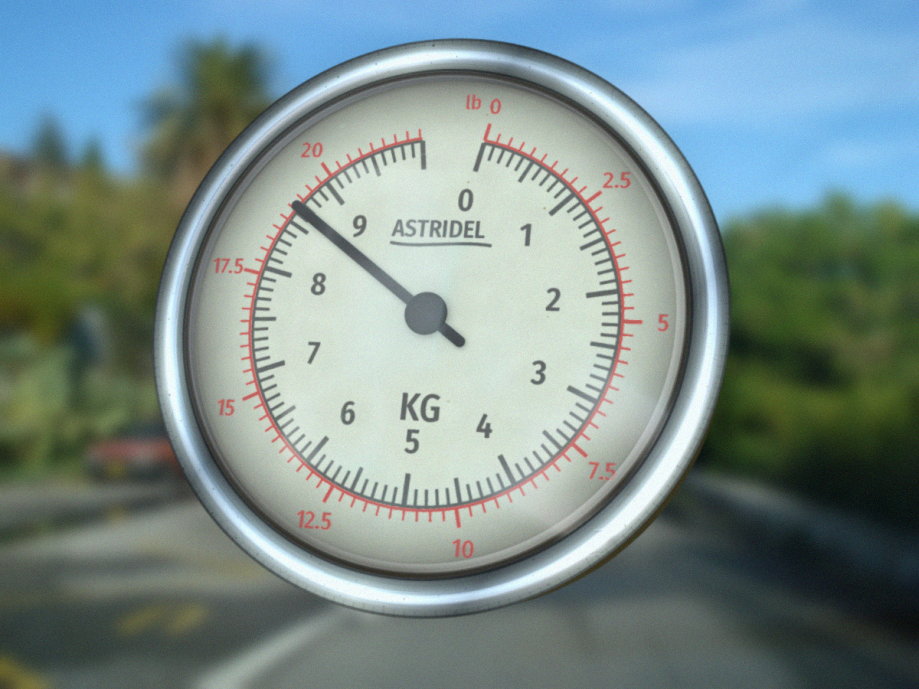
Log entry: 8.65 kg
